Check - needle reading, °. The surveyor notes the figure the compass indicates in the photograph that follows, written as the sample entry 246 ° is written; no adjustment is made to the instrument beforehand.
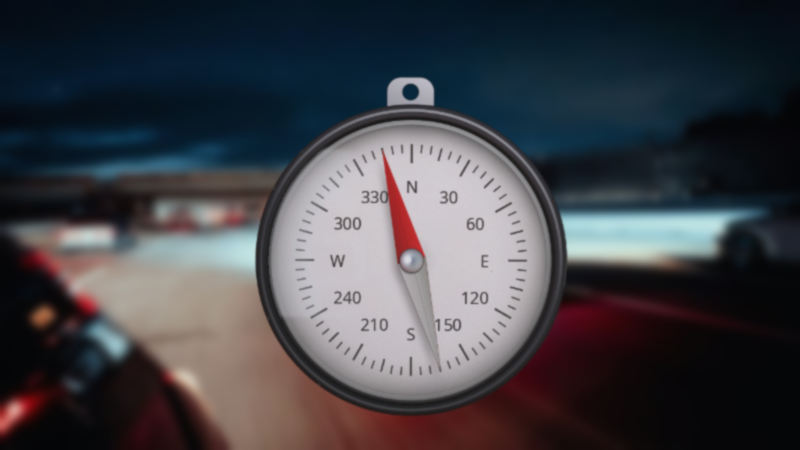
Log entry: 345 °
